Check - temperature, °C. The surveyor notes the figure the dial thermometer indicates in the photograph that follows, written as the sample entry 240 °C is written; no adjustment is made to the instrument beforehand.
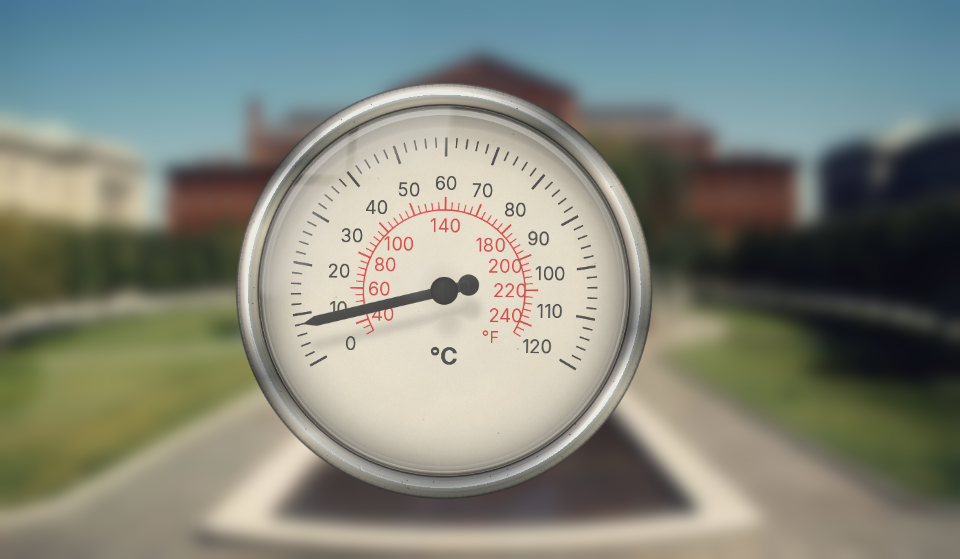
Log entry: 8 °C
